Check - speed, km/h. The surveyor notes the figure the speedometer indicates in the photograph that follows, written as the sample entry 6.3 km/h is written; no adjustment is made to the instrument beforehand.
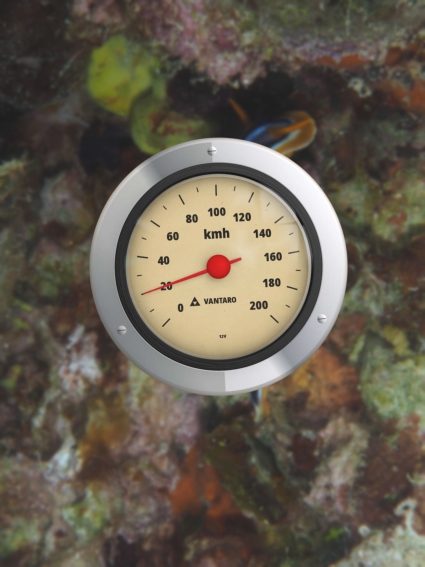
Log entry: 20 km/h
